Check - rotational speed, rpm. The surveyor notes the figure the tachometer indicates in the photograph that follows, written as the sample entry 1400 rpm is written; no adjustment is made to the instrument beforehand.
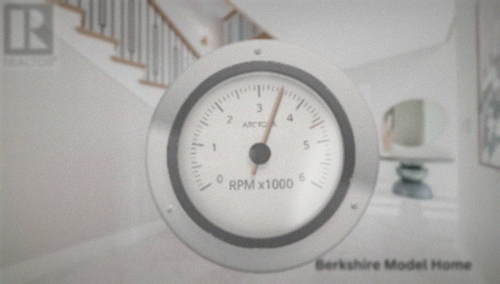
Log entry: 3500 rpm
